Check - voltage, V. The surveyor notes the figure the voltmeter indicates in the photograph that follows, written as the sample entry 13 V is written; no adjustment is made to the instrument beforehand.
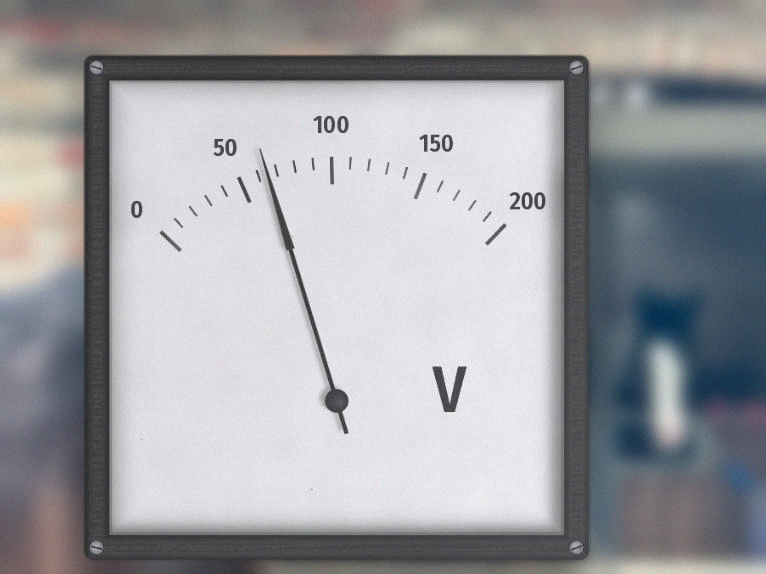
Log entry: 65 V
